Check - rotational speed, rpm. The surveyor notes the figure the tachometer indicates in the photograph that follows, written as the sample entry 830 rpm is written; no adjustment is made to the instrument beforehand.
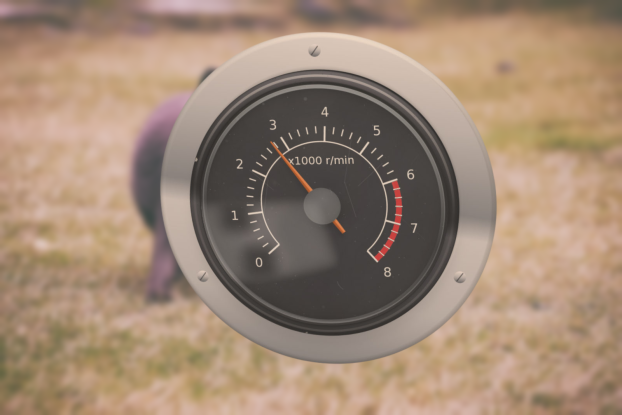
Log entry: 2800 rpm
